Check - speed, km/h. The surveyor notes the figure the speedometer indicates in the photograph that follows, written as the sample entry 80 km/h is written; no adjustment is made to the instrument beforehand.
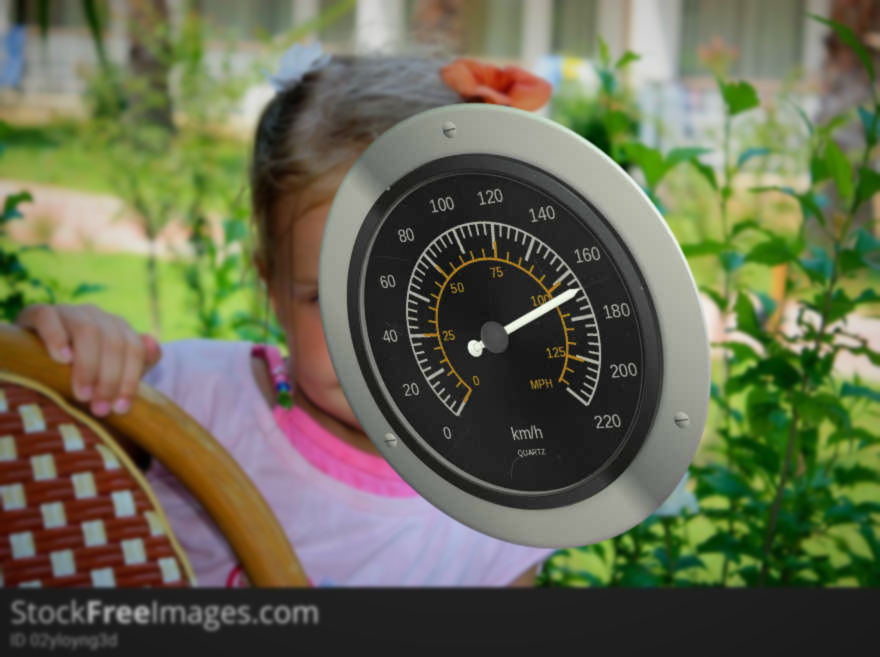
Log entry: 168 km/h
